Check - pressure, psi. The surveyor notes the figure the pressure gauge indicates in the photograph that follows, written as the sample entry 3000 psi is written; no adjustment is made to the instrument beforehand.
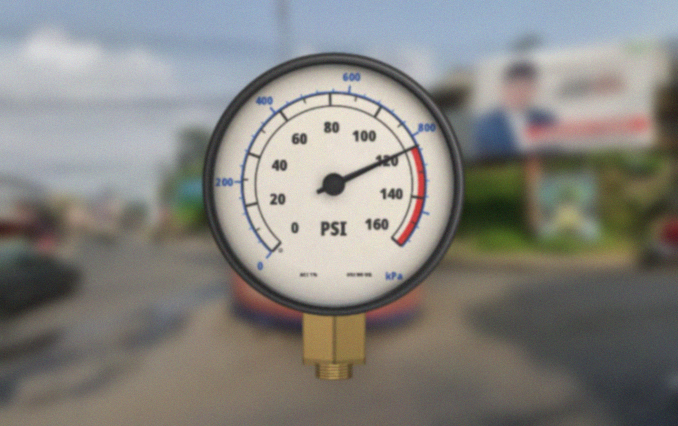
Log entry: 120 psi
